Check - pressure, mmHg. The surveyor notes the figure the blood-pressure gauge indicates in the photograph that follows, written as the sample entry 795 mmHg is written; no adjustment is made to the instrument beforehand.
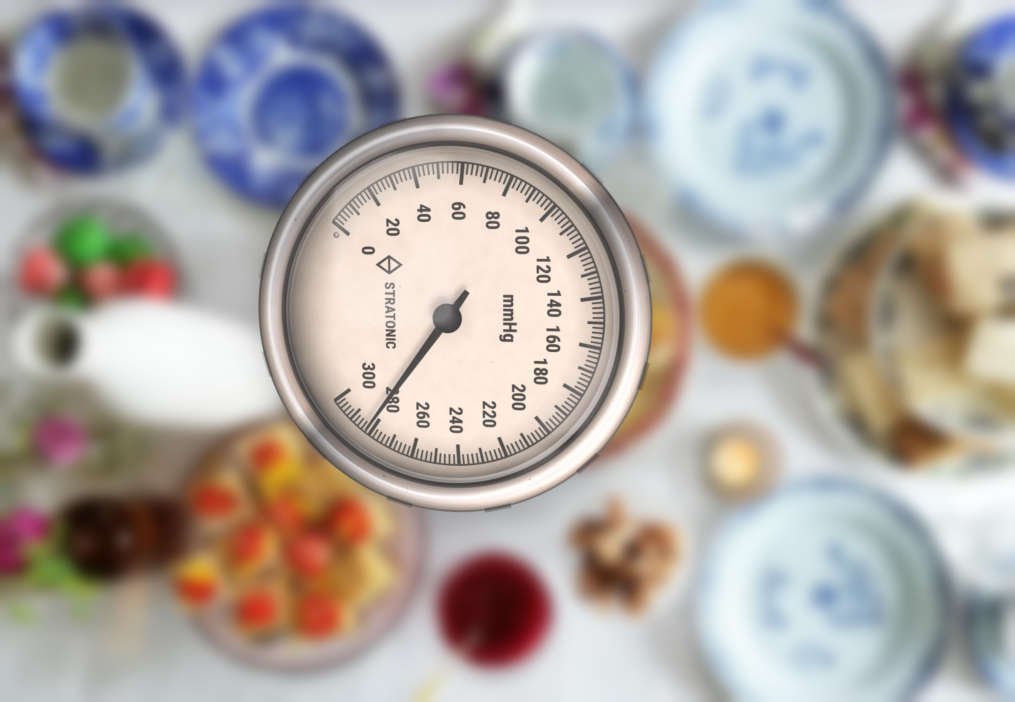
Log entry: 282 mmHg
